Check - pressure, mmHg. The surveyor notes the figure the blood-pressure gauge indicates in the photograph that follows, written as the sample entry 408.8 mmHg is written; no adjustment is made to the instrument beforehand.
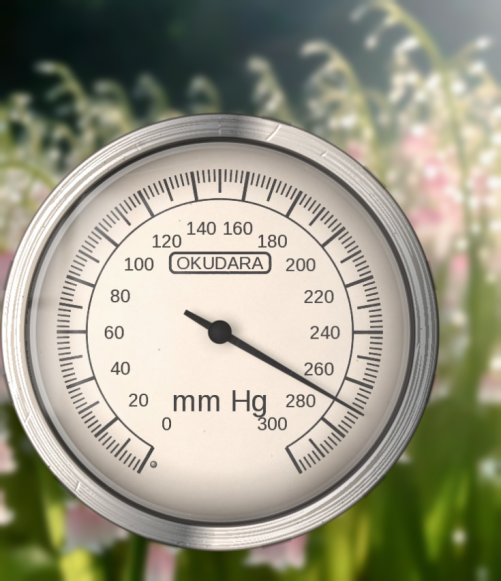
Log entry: 270 mmHg
